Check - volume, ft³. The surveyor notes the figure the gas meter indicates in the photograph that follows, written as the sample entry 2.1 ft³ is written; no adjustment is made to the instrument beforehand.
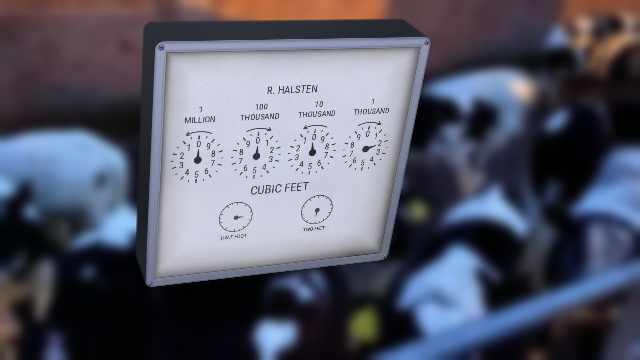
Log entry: 200 ft³
